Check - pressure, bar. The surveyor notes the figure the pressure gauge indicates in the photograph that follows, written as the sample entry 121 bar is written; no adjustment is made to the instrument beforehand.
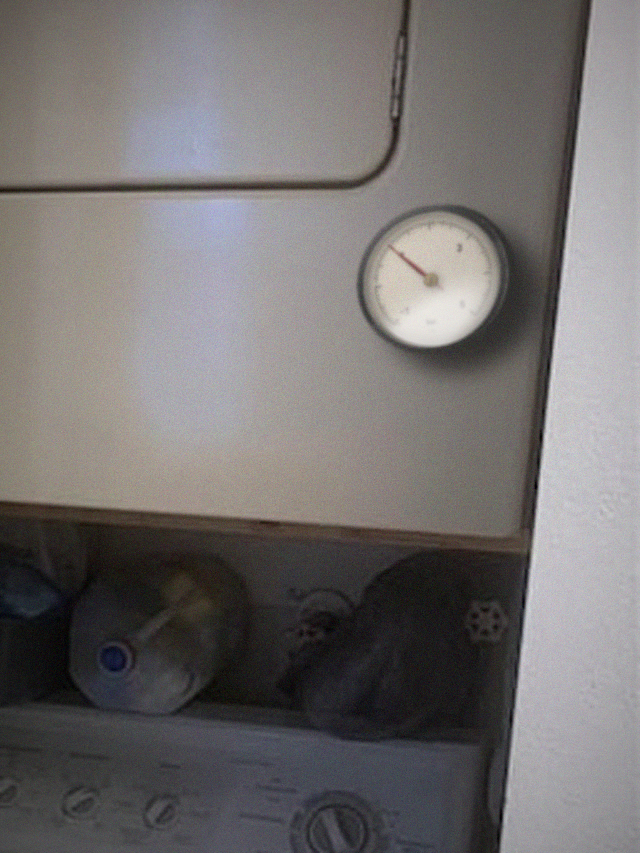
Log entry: 1 bar
